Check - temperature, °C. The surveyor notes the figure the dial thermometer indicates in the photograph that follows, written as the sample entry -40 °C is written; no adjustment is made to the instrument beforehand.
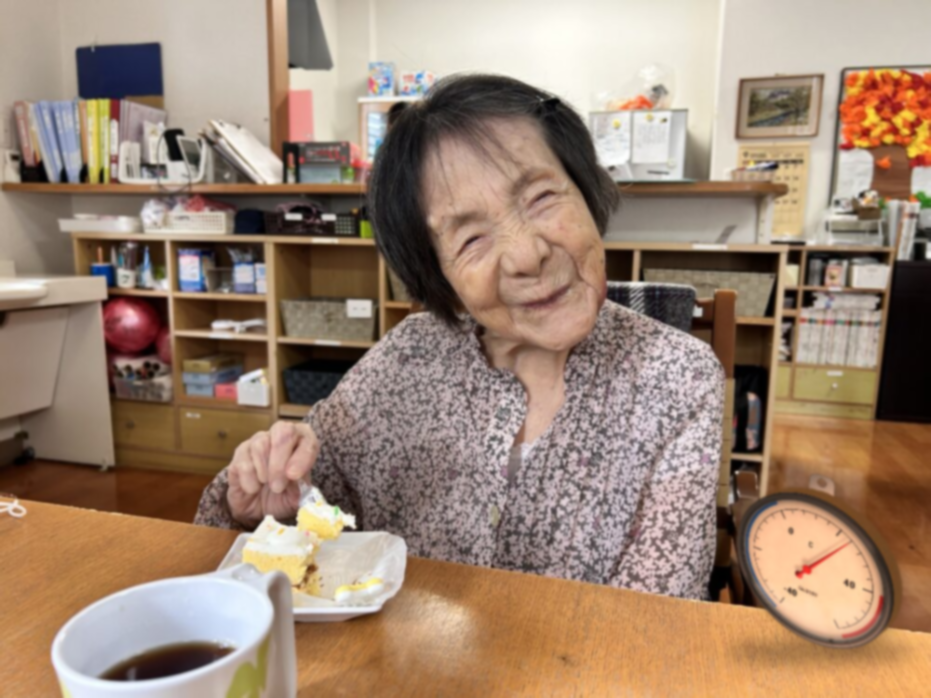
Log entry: 24 °C
